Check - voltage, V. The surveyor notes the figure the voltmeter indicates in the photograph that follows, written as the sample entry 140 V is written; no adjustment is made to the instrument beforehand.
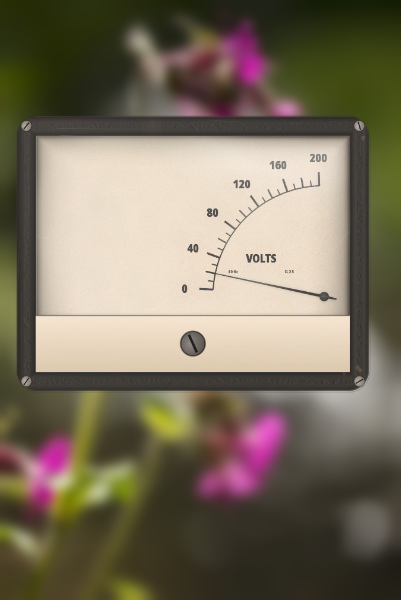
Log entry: 20 V
